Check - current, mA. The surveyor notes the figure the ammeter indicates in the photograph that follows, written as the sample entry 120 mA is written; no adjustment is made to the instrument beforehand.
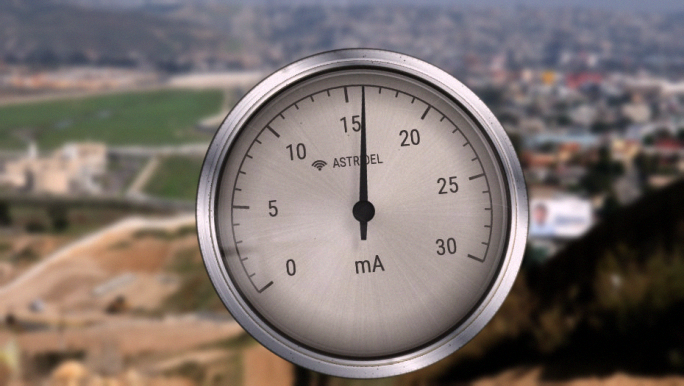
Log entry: 16 mA
